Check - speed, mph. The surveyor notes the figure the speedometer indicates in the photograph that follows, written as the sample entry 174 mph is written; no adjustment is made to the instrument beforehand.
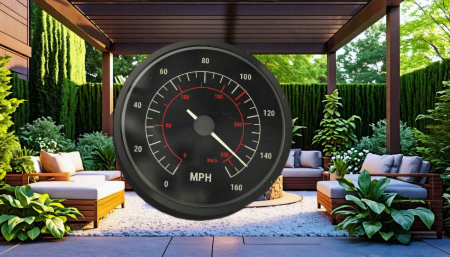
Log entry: 150 mph
